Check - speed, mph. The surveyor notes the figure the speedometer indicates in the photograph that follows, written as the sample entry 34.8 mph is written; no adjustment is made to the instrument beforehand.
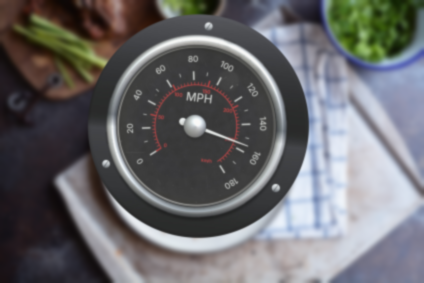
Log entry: 155 mph
